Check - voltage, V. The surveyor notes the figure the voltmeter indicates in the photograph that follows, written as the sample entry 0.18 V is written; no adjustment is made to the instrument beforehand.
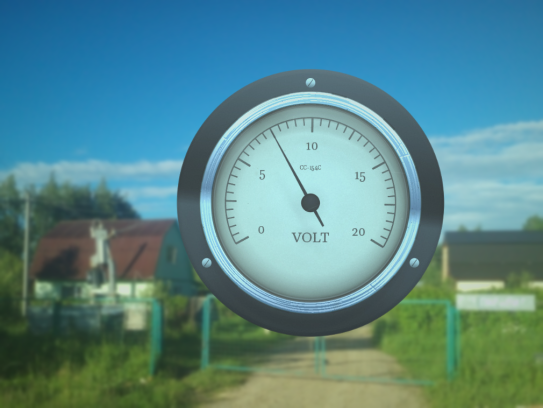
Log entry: 7.5 V
